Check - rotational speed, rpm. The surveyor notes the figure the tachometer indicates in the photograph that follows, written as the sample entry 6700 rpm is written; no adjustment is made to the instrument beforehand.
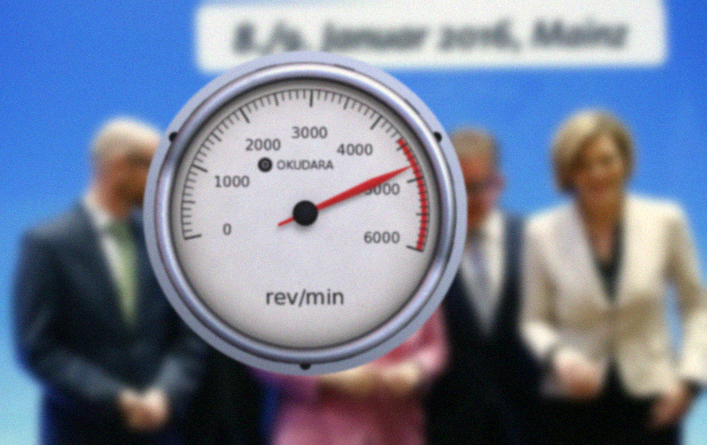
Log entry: 4800 rpm
